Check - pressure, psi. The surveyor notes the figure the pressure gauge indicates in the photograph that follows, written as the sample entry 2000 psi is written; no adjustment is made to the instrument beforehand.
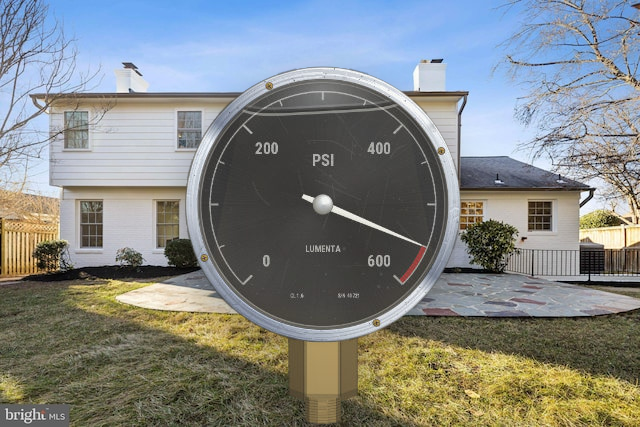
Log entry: 550 psi
